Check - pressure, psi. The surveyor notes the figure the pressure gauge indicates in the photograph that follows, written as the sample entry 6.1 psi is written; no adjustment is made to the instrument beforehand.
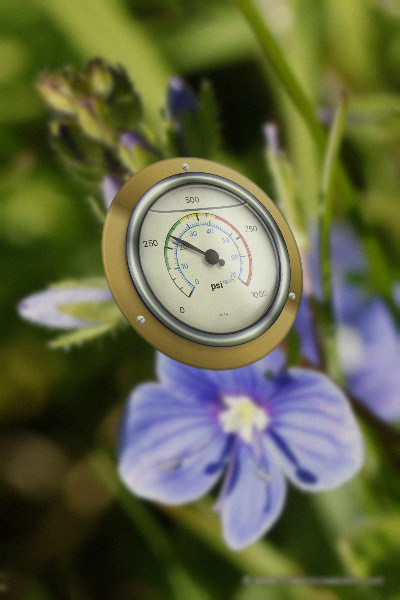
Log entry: 300 psi
